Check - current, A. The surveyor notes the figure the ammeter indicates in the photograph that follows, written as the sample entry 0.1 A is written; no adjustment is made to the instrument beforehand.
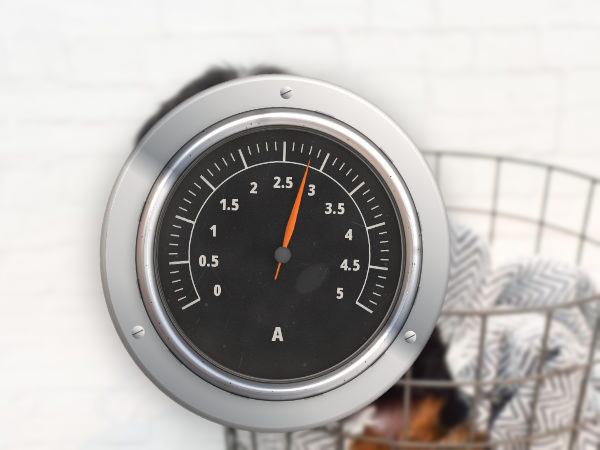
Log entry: 2.8 A
